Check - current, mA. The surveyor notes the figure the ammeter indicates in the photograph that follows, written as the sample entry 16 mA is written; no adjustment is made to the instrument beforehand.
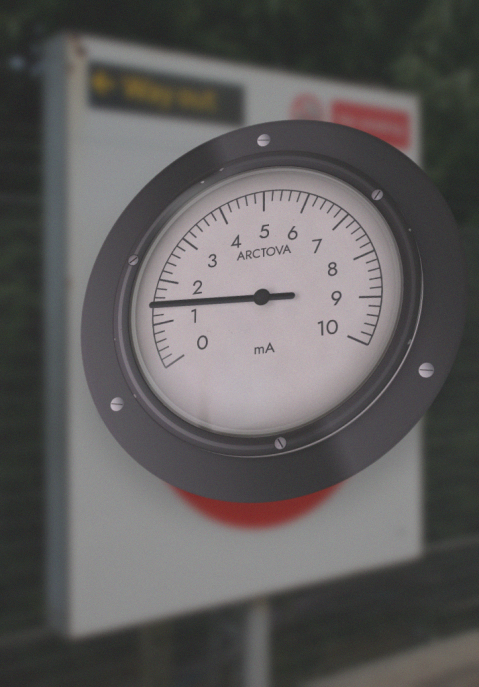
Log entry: 1.4 mA
